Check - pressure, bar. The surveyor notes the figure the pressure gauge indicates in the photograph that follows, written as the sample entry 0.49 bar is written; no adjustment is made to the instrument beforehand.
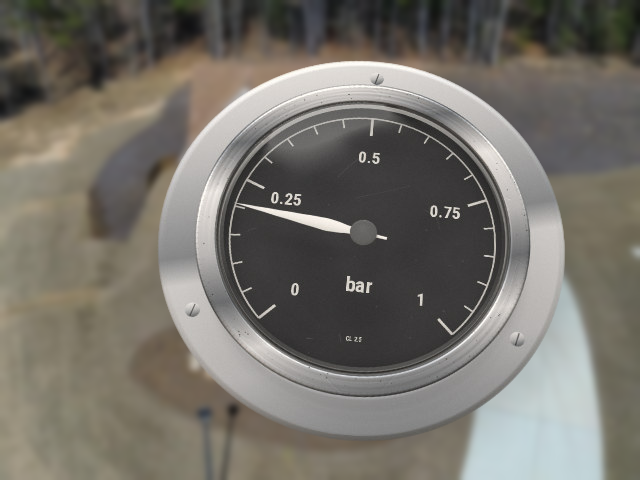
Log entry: 0.2 bar
